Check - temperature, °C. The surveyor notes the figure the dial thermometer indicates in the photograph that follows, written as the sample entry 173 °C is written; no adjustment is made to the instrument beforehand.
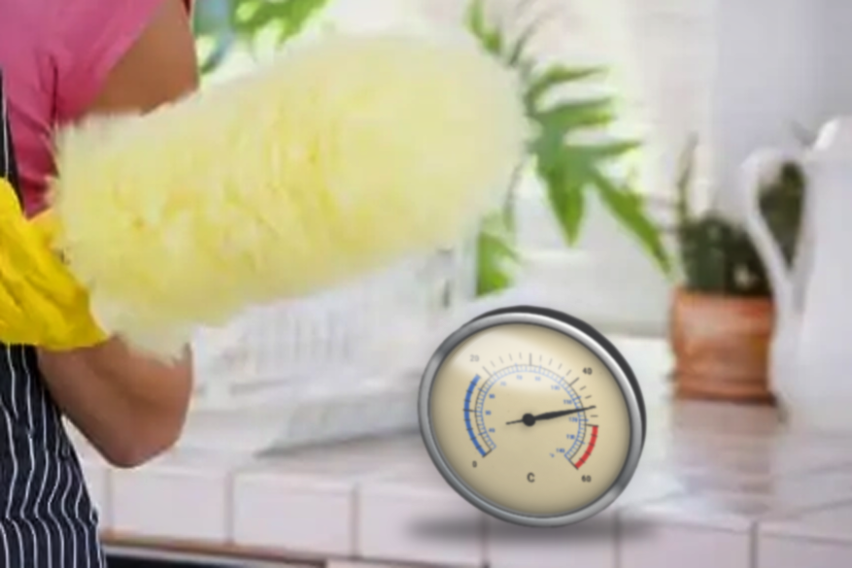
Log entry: 46 °C
